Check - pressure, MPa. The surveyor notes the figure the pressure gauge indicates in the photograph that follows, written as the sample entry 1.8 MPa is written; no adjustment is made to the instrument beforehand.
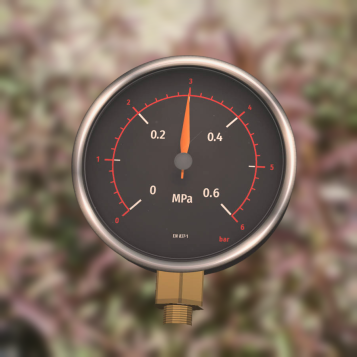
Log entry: 0.3 MPa
